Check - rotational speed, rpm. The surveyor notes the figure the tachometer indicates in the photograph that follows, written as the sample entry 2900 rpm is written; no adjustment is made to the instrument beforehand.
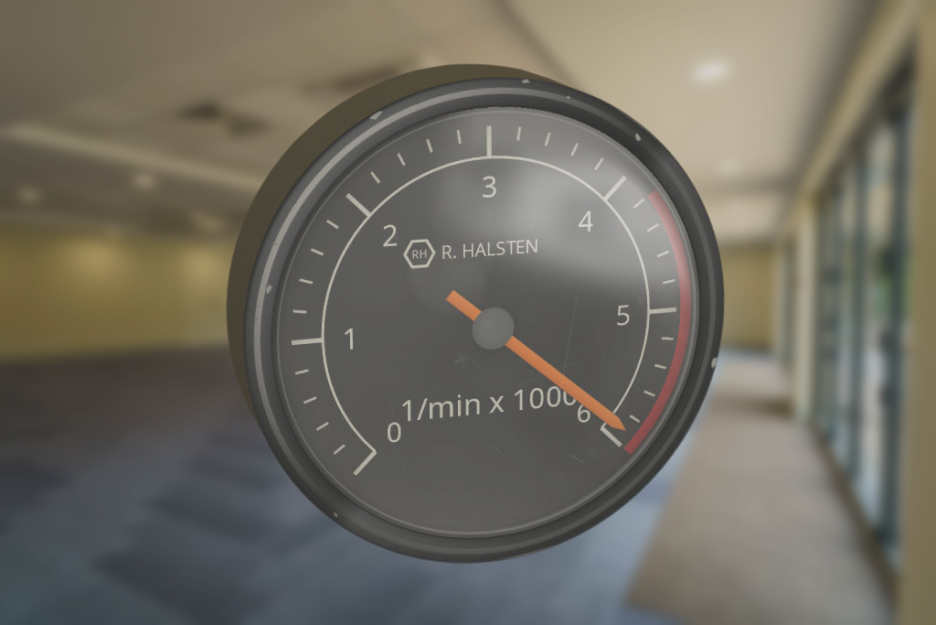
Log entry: 5900 rpm
